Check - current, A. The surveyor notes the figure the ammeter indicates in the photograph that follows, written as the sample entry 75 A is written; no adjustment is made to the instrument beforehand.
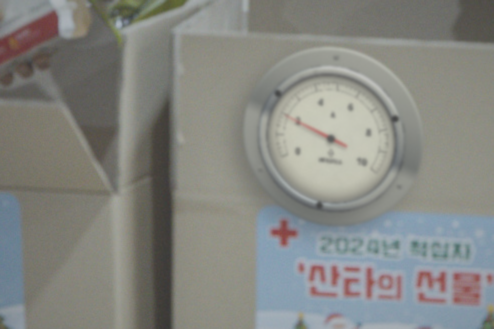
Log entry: 2 A
